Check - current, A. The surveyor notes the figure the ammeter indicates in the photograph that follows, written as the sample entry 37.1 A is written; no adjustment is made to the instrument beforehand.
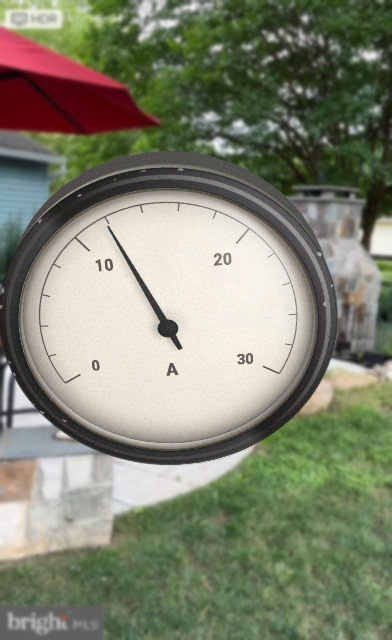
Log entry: 12 A
